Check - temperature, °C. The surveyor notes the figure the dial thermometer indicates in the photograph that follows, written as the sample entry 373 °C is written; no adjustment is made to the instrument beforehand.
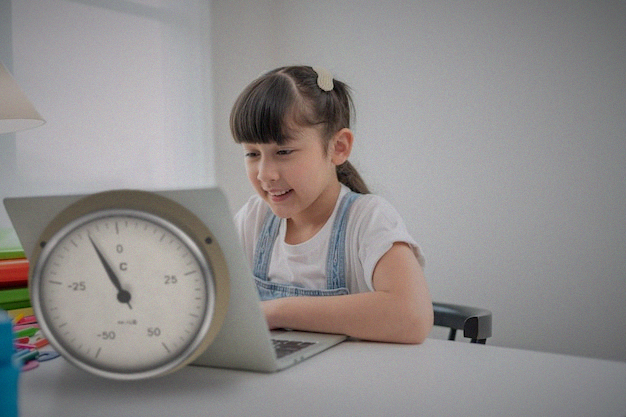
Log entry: -7.5 °C
